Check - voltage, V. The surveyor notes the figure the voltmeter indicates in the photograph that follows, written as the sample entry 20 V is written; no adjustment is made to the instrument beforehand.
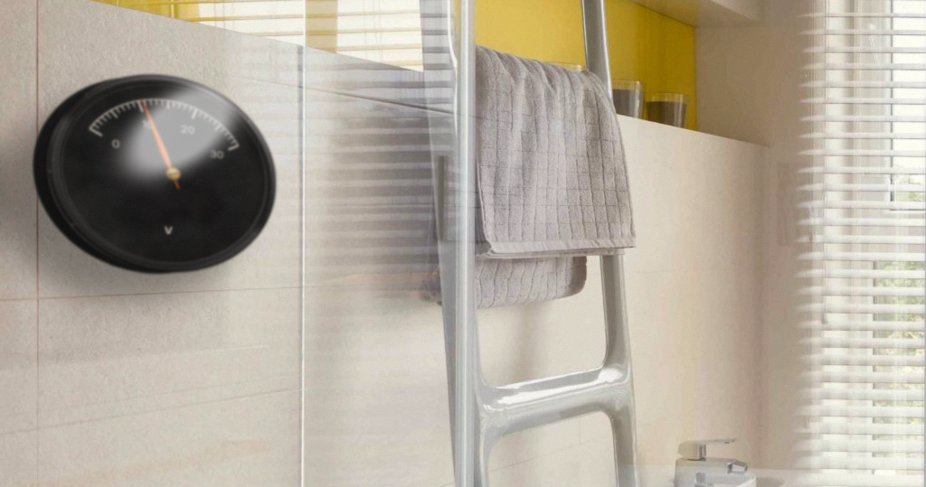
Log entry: 10 V
